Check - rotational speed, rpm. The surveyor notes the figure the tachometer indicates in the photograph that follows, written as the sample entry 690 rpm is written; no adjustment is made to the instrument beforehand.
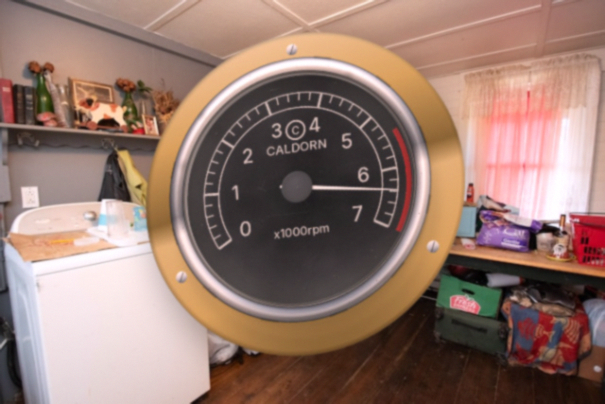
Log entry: 6400 rpm
